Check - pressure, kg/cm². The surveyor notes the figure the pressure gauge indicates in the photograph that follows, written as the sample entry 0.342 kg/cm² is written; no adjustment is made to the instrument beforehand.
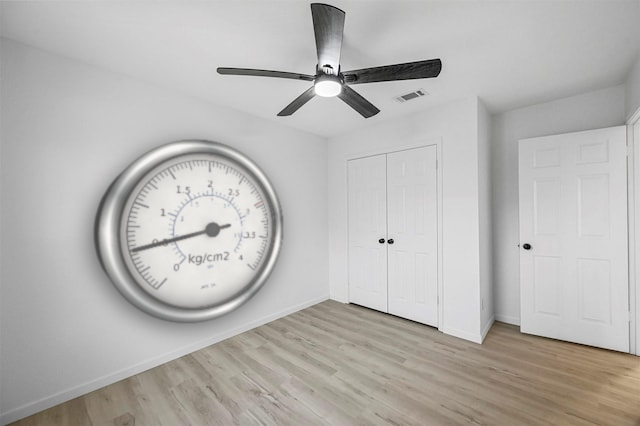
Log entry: 0.5 kg/cm²
